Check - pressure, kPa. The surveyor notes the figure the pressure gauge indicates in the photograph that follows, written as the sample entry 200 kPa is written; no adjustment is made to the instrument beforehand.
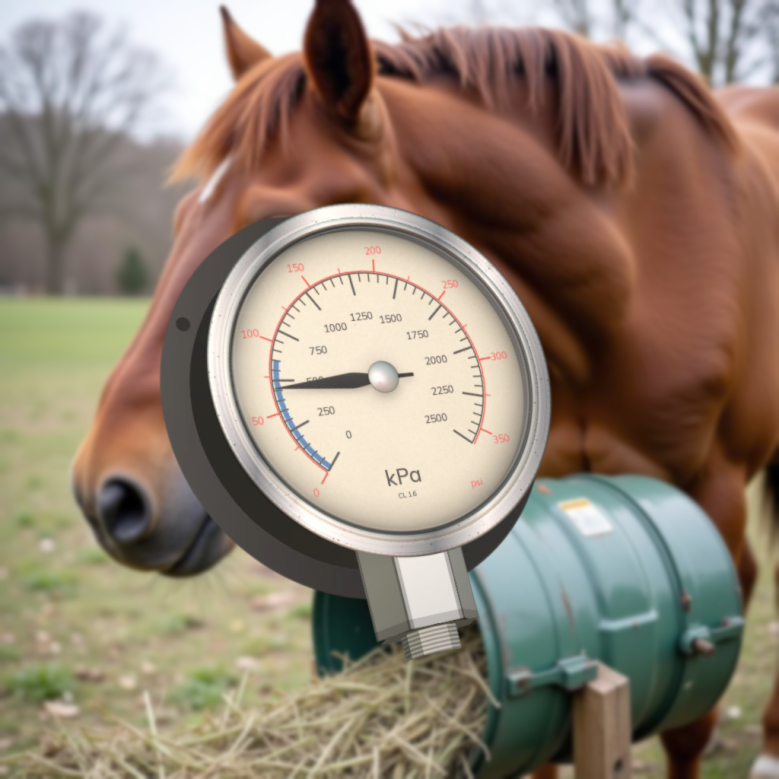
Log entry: 450 kPa
